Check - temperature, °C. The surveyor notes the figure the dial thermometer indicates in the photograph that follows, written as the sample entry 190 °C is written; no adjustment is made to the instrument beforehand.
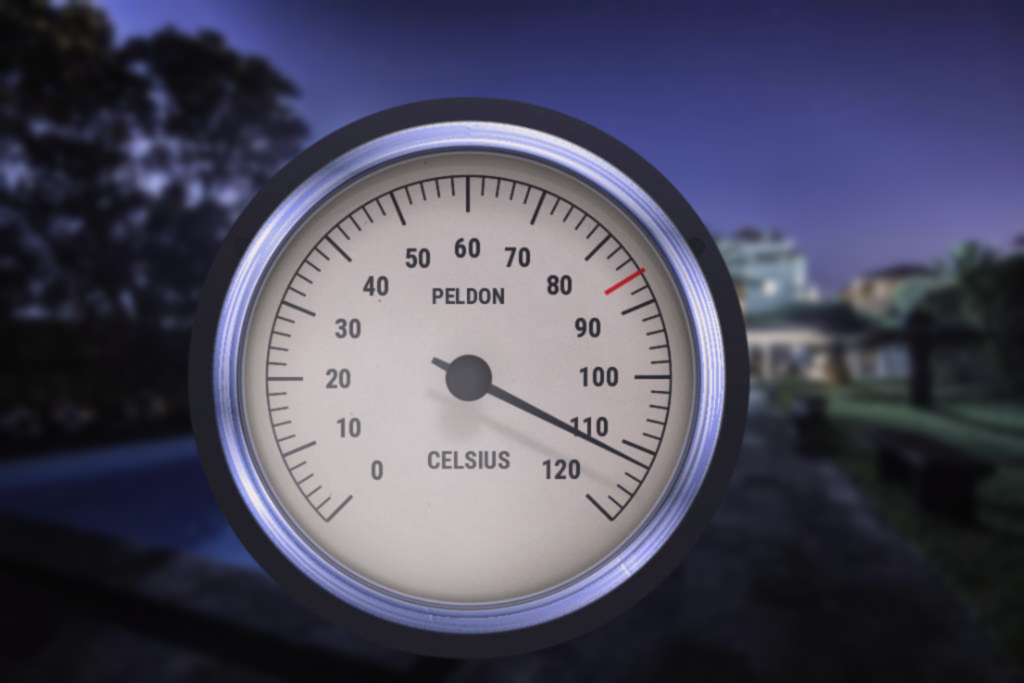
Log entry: 112 °C
